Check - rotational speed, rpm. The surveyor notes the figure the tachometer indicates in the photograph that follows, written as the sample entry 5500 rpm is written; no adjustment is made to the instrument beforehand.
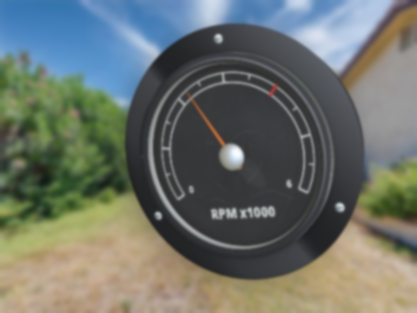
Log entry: 2250 rpm
